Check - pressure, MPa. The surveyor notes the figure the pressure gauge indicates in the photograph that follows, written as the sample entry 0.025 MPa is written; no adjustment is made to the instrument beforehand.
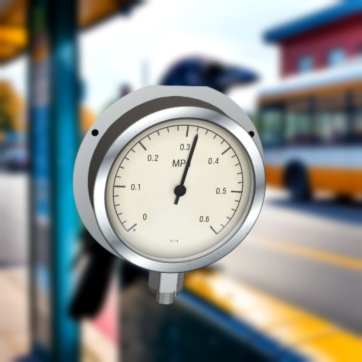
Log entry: 0.32 MPa
